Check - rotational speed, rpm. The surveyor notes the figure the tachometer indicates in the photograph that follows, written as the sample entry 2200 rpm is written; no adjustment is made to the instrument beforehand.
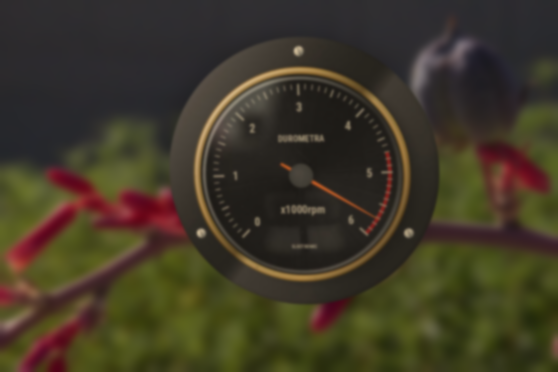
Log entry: 5700 rpm
